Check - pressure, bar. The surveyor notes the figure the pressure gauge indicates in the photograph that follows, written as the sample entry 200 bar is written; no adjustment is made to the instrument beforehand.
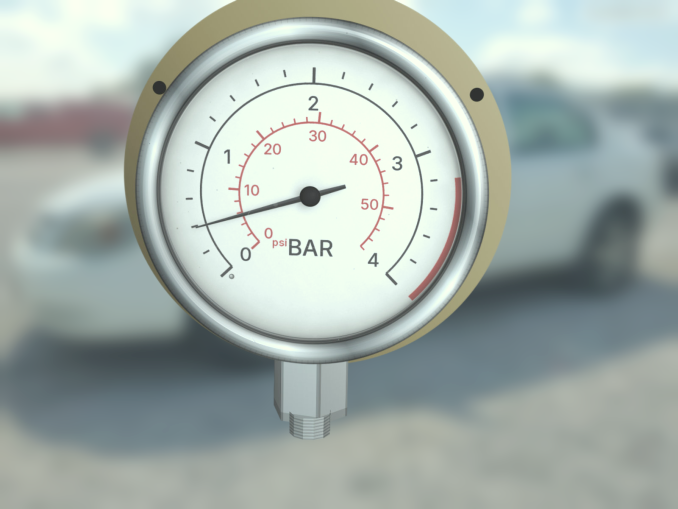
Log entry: 0.4 bar
